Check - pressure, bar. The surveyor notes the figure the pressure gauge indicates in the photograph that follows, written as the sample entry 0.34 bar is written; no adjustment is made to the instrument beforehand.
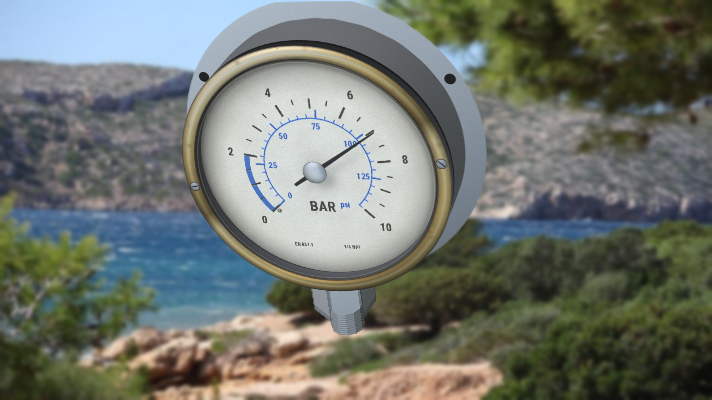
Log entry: 7 bar
